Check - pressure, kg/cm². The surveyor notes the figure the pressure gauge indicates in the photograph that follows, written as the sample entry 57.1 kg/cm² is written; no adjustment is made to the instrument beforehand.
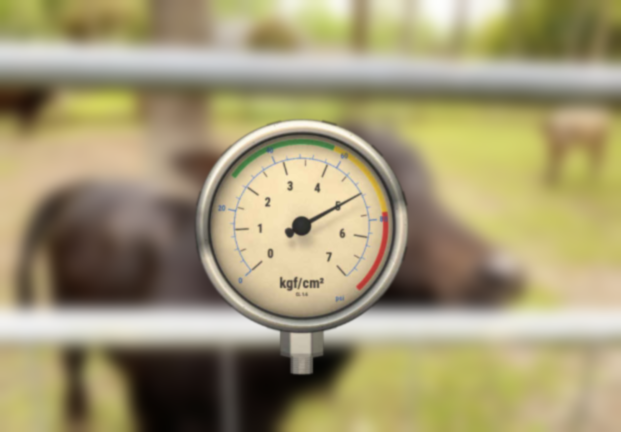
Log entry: 5 kg/cm²
